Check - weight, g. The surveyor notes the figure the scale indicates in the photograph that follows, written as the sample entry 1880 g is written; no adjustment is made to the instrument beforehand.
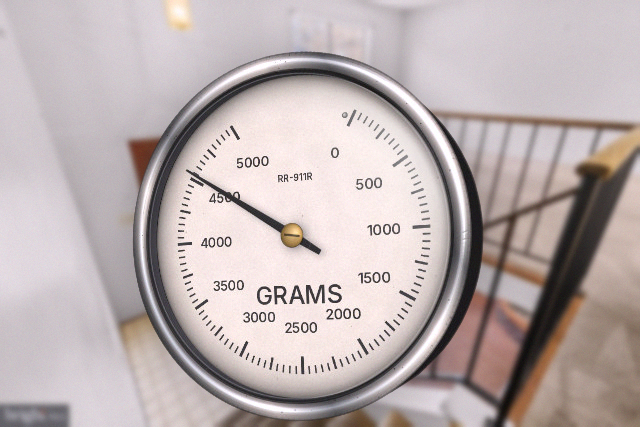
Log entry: 4550 g
